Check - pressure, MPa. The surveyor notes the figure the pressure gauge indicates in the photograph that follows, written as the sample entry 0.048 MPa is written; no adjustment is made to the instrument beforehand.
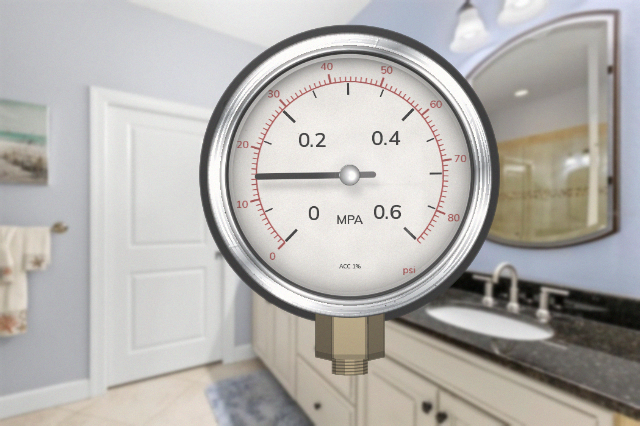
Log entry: 0.1 MPa
